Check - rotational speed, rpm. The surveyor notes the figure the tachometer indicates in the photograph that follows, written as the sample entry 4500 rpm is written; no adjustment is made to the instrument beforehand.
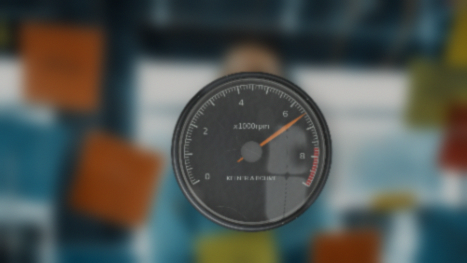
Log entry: 6500 rpm
